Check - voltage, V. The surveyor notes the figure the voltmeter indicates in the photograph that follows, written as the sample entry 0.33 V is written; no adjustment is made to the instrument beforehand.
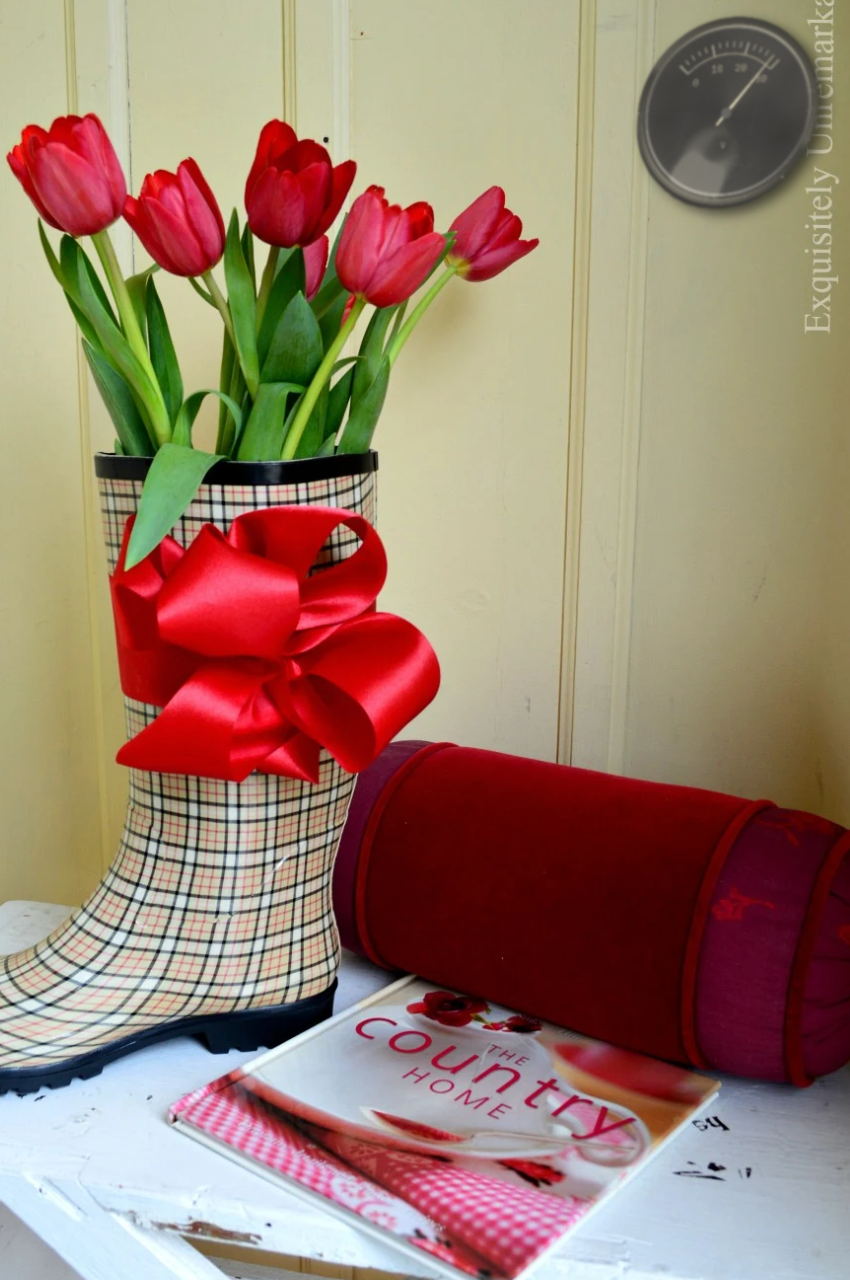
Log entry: 28 V
